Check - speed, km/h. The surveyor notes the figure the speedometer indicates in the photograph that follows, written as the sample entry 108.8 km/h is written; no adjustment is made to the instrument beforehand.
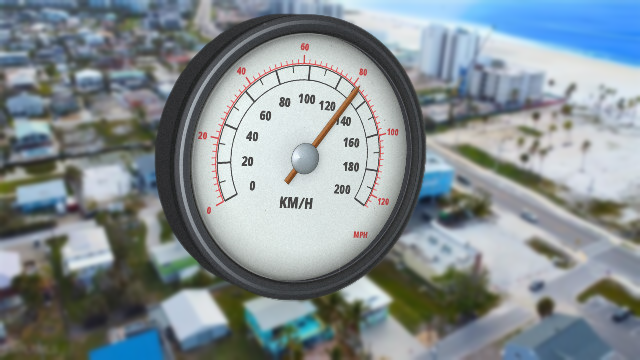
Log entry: 130 km/h
